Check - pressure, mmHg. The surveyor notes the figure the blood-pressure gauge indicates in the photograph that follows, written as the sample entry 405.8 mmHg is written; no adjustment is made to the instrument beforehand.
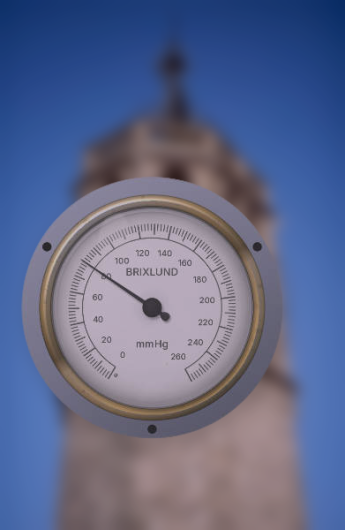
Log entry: 80 mmHg
